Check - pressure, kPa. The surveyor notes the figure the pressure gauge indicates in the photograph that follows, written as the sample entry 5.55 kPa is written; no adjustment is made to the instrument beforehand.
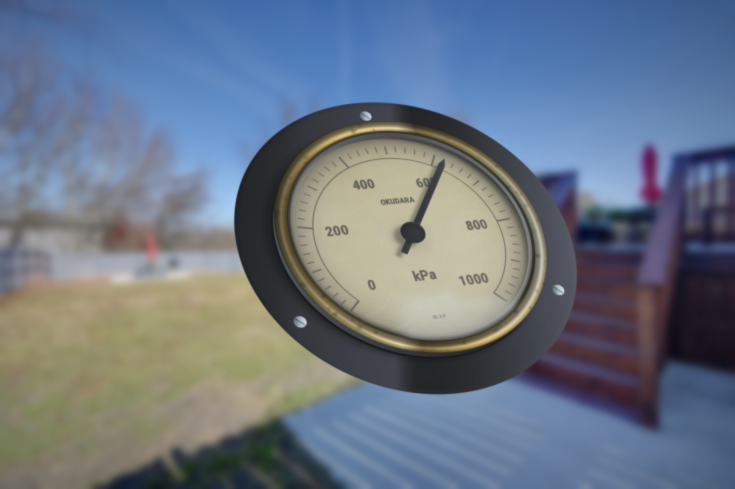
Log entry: 620 kPa
